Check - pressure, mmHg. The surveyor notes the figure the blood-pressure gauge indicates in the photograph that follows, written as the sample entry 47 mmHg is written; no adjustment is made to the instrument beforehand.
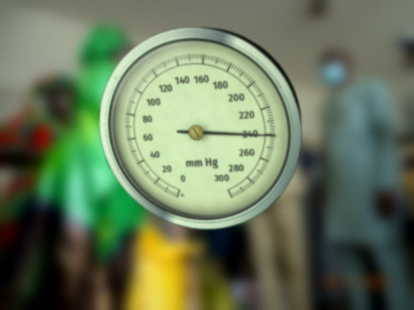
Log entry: 240 mmHg
